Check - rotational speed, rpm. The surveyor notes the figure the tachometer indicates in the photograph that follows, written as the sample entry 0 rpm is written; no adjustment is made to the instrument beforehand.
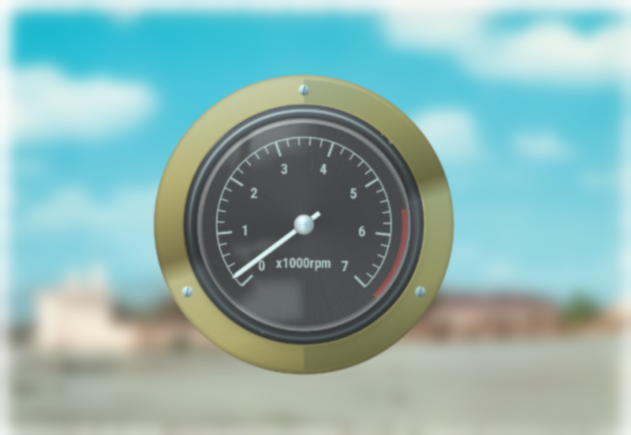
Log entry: 200 rpm
